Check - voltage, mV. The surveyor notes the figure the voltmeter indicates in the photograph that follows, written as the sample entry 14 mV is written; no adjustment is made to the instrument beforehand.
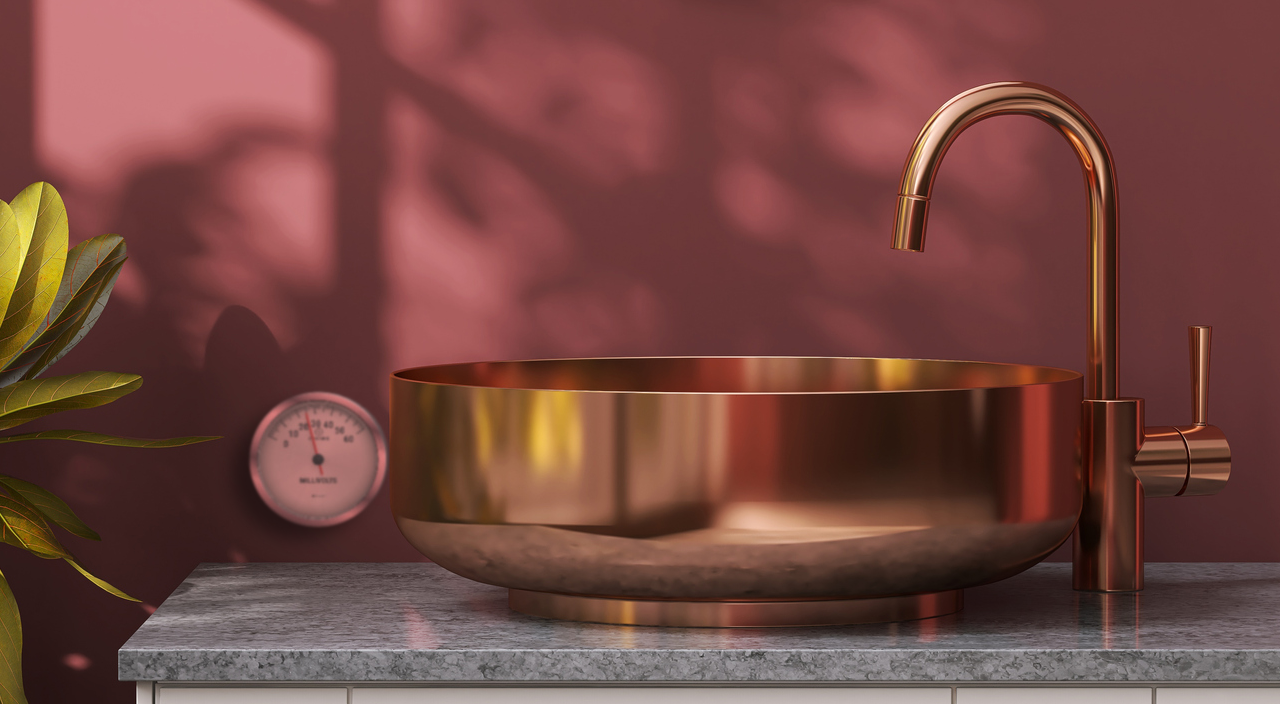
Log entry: 25 mV
